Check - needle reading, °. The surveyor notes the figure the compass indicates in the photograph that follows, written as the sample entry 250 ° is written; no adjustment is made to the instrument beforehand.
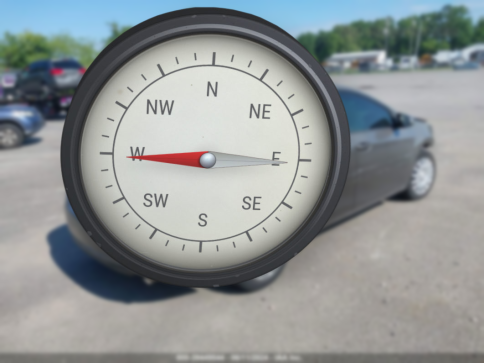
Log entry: 270 °
